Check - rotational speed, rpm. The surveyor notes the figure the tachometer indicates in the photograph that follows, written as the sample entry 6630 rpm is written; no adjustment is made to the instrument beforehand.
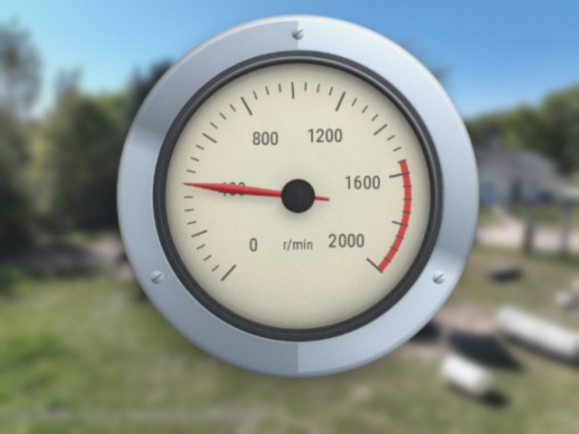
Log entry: 400 rpm
